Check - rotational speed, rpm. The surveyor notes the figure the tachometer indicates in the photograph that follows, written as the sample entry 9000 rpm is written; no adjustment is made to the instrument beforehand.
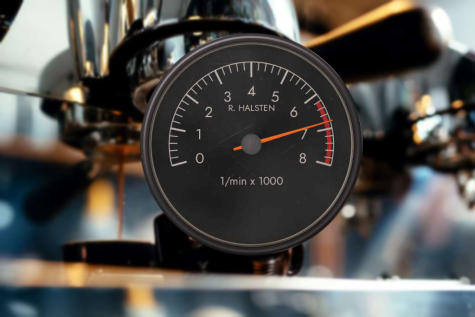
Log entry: 6800 rpm
